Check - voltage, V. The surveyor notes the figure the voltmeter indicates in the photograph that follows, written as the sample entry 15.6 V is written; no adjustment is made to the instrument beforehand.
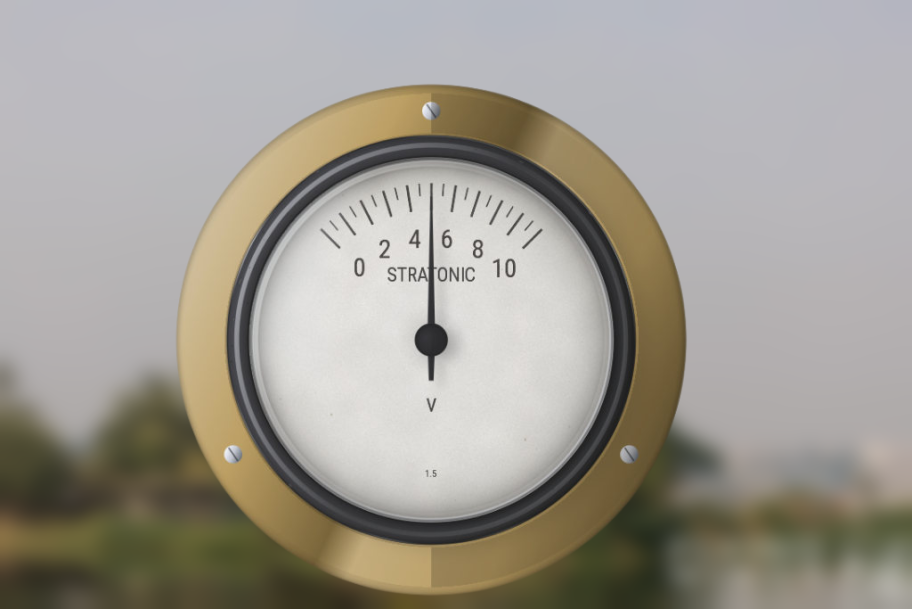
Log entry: 5 V
